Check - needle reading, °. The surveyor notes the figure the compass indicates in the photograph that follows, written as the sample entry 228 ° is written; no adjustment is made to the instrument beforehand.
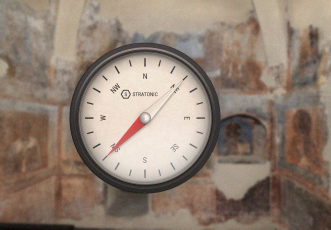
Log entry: 225 °
